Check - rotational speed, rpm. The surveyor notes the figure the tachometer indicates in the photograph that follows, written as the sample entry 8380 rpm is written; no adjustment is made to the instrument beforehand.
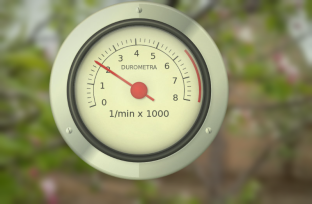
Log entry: 2000 rpm
